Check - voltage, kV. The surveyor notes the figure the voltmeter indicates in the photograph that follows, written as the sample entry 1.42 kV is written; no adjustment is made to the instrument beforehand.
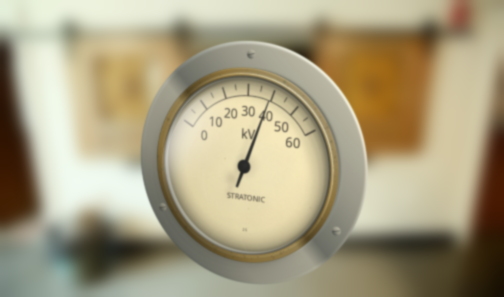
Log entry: 40 kV
